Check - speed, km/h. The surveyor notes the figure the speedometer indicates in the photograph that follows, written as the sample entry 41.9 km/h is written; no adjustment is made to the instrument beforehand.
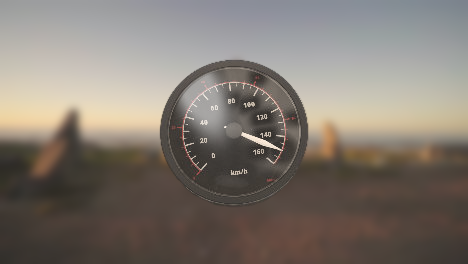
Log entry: 150 km/h
